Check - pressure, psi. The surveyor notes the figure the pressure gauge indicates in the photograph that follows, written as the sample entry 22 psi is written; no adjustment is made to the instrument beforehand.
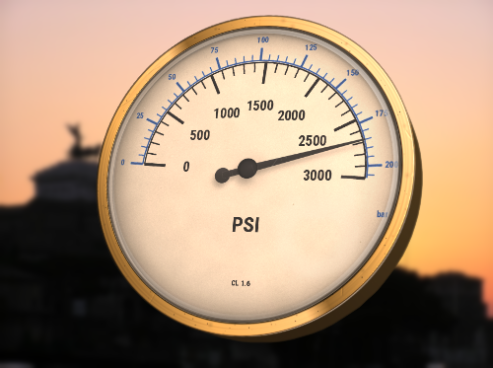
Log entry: 2700 psi
